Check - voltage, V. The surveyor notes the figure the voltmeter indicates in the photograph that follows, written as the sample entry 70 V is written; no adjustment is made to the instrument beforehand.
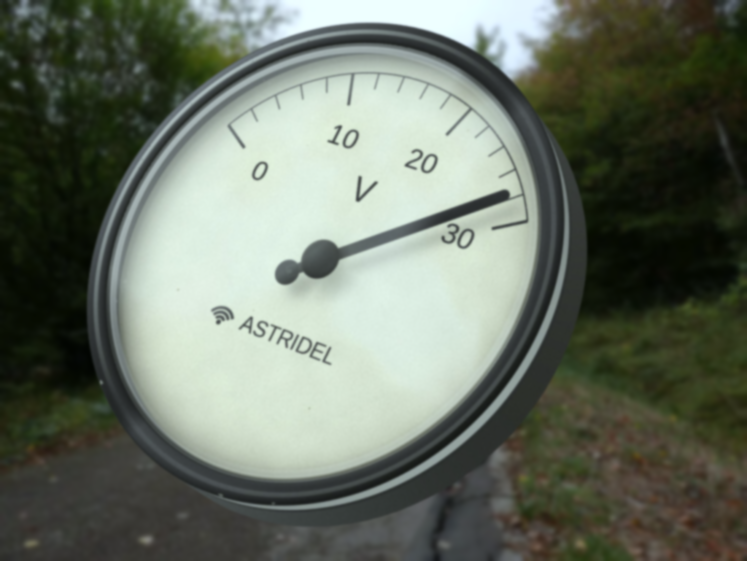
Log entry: 28 V
